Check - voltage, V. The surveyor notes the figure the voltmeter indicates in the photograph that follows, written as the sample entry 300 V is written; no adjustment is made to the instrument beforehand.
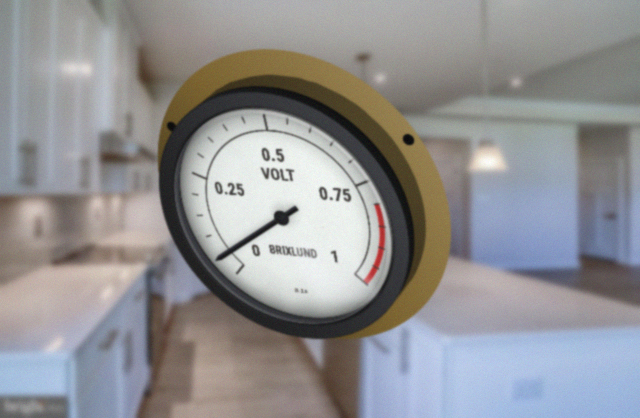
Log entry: 0.05 V
